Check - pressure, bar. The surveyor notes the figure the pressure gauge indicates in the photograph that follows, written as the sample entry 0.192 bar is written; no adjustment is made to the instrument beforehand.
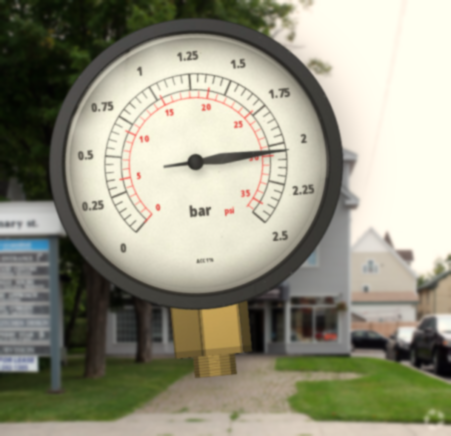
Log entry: 2.05 bar
